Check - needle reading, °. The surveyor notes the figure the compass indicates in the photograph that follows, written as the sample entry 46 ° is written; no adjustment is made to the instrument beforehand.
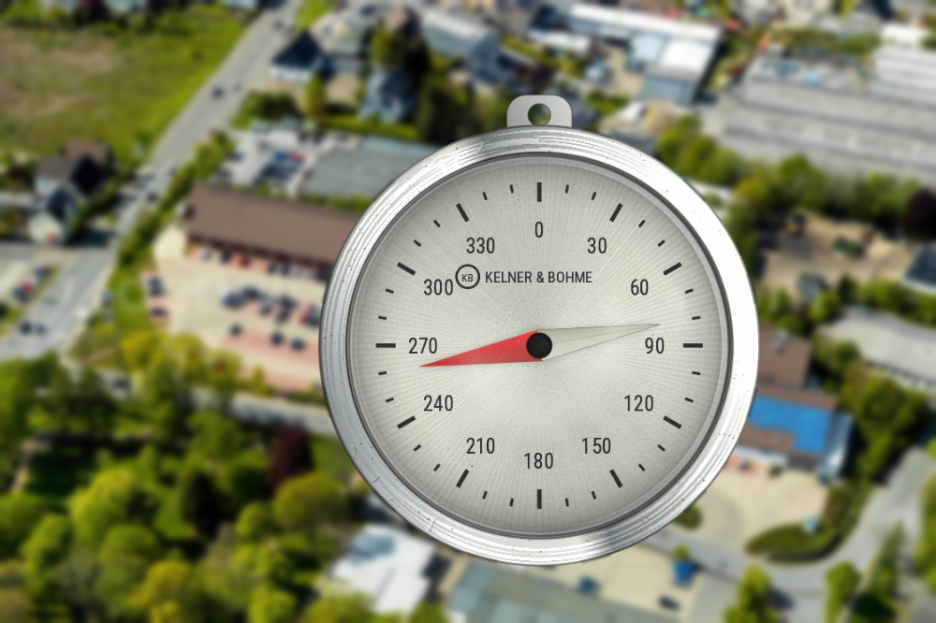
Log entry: 260 °
